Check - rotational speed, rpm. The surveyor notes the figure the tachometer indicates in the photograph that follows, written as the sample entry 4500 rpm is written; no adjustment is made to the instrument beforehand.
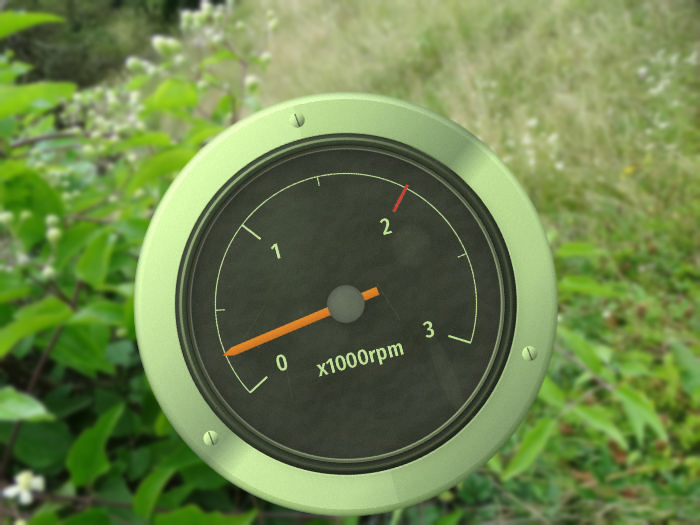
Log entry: 250 rpm
